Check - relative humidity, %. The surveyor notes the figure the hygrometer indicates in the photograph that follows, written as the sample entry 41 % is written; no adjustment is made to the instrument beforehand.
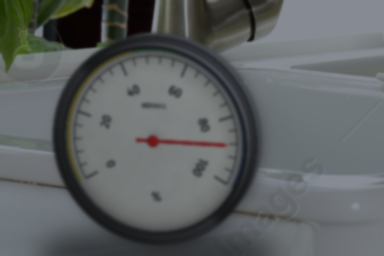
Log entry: 88 %
